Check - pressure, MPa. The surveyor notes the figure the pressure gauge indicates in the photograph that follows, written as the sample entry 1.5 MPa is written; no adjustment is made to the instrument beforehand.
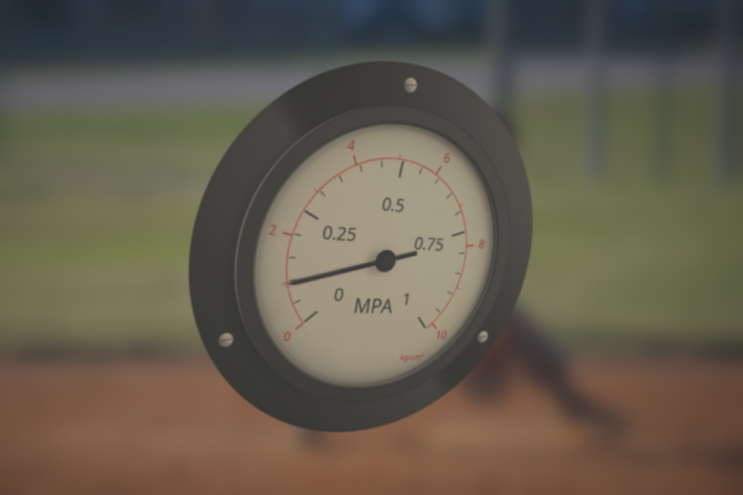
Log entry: 0.1 MPa
